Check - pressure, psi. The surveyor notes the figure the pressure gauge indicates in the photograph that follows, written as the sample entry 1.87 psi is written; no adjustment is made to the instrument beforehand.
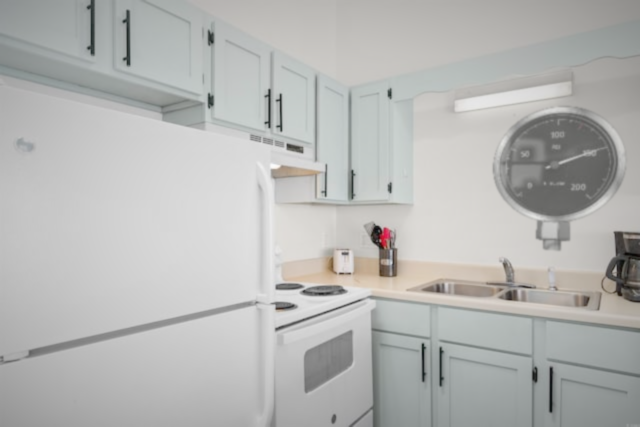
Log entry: 150 psi
